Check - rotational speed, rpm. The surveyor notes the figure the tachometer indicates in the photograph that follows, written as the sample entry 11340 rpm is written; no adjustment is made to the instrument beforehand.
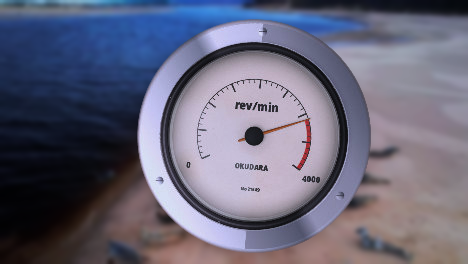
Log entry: 3100 rpm
